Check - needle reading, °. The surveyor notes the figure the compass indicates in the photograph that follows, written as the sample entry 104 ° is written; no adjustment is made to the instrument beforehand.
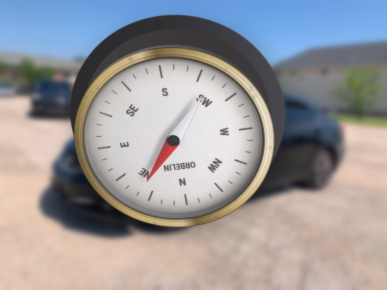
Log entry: 40 °
